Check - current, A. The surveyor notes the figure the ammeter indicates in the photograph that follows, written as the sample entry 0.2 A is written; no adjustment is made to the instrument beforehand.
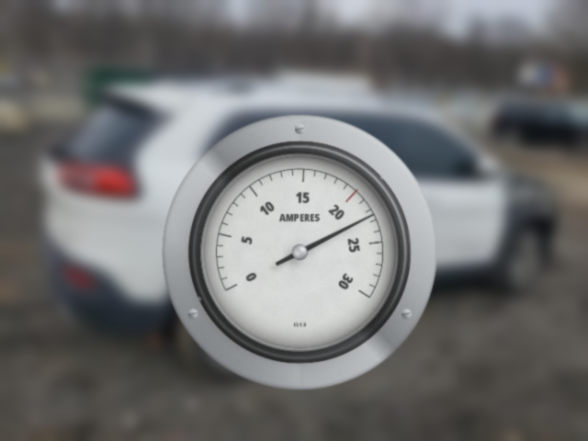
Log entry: 22.5 A
